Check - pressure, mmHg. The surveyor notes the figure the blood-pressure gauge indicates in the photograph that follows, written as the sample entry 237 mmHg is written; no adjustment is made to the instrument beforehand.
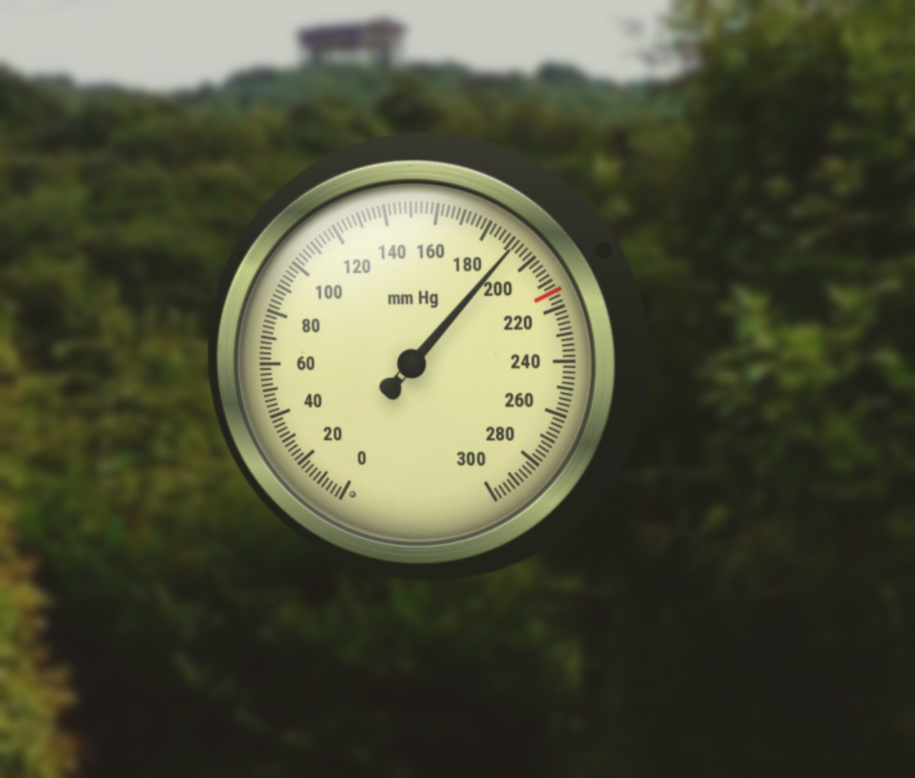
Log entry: 192 mmHg
